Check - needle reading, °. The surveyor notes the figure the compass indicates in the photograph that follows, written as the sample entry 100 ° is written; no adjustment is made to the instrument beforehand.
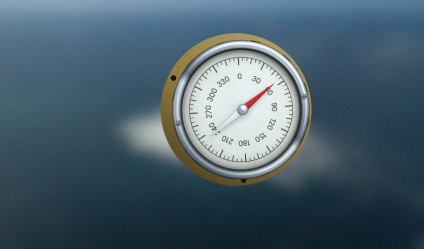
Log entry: 55 °
